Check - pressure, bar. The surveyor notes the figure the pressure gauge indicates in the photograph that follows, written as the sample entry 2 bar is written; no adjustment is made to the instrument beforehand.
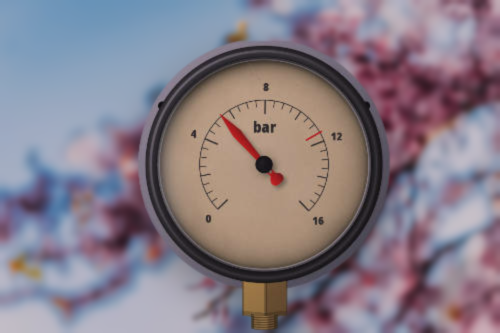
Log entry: 5.5 bar
